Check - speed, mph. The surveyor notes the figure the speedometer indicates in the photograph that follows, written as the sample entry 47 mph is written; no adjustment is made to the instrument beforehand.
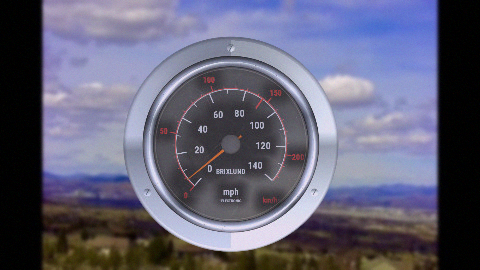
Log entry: 5 mph
